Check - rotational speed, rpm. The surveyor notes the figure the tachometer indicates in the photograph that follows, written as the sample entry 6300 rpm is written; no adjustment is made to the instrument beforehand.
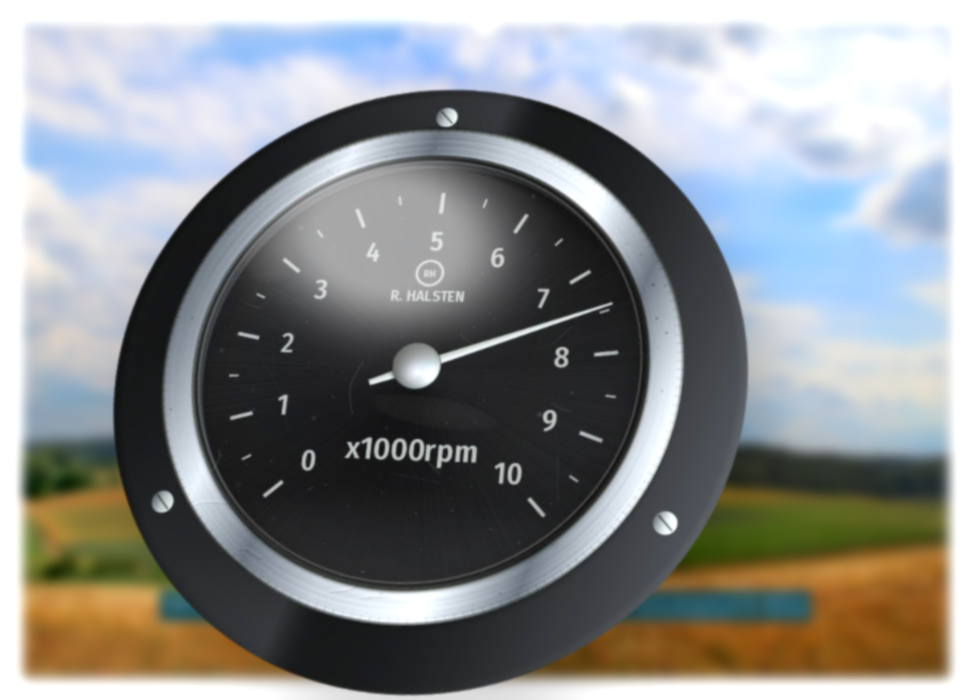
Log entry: 7500 rpm
